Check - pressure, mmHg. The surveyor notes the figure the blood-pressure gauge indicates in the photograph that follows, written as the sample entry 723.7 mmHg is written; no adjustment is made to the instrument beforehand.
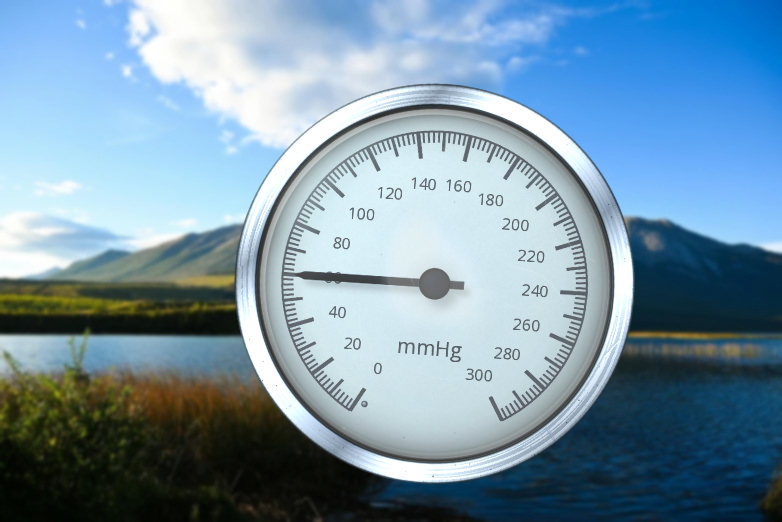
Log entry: 60 mmHg
